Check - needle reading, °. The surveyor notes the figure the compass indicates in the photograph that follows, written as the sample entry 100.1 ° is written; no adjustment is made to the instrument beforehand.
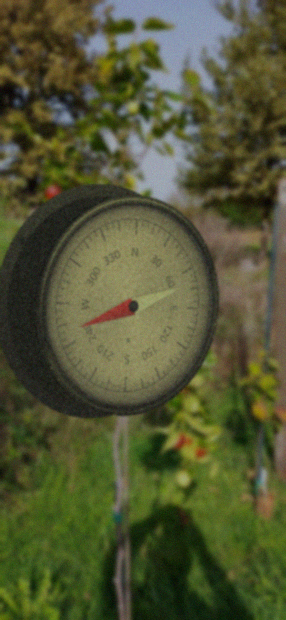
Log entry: 250 °
